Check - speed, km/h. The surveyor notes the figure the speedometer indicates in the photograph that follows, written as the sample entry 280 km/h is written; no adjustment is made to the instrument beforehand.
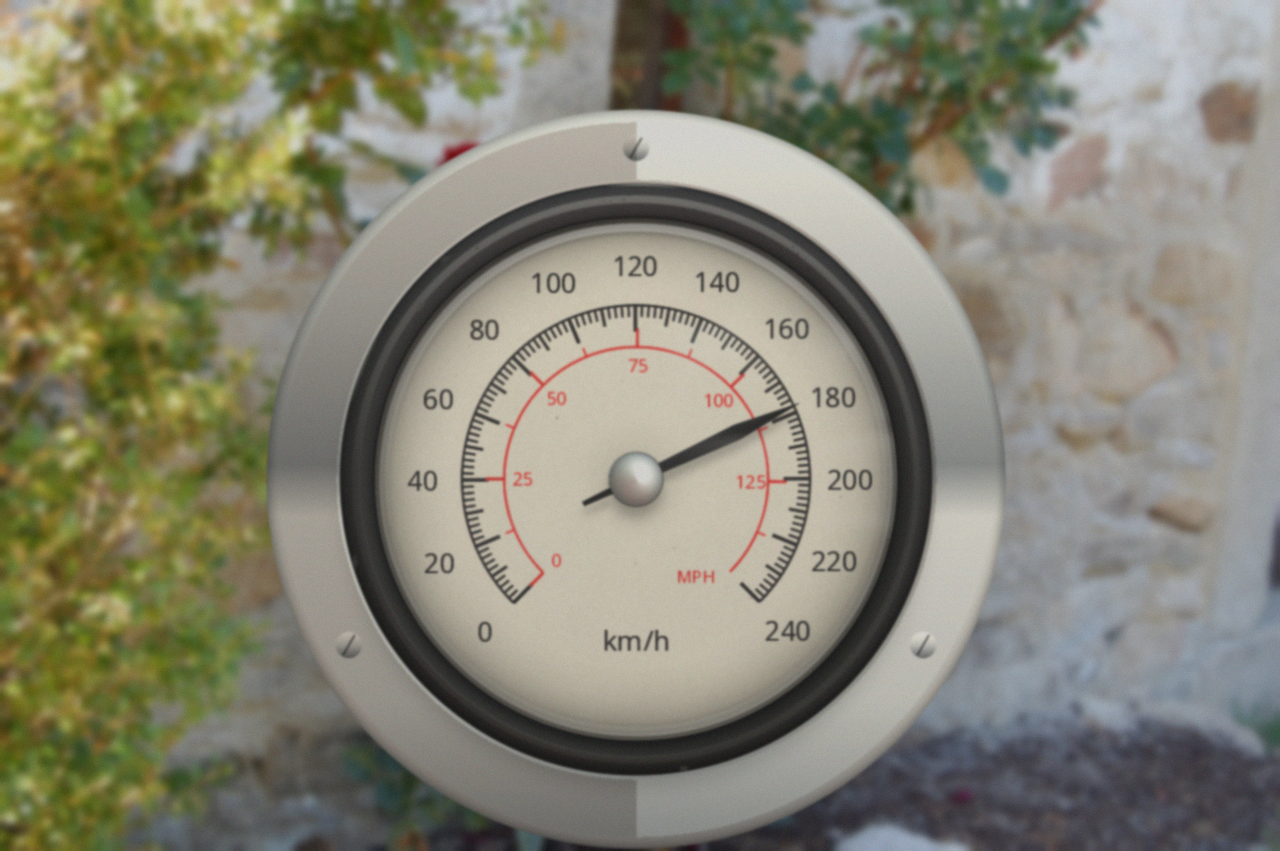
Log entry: 178 km/h
